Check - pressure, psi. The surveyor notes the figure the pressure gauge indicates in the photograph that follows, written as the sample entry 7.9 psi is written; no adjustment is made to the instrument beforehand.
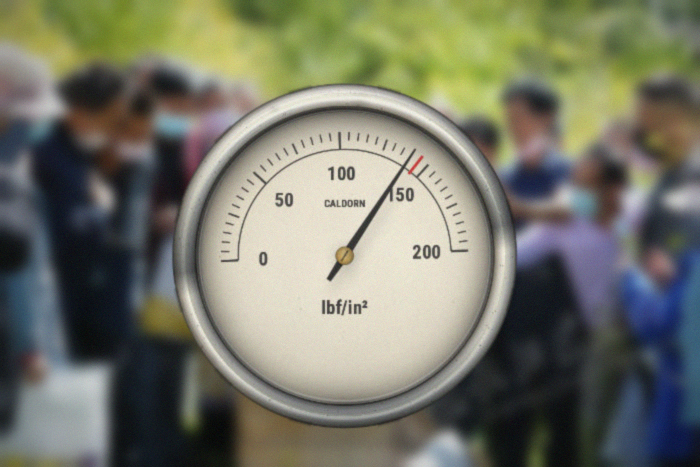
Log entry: 140 psi
